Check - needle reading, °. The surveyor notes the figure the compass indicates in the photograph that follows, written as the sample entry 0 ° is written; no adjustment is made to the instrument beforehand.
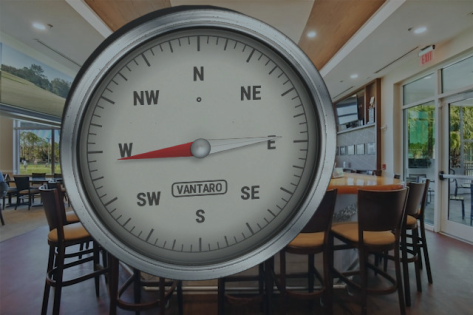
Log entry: 265 °
